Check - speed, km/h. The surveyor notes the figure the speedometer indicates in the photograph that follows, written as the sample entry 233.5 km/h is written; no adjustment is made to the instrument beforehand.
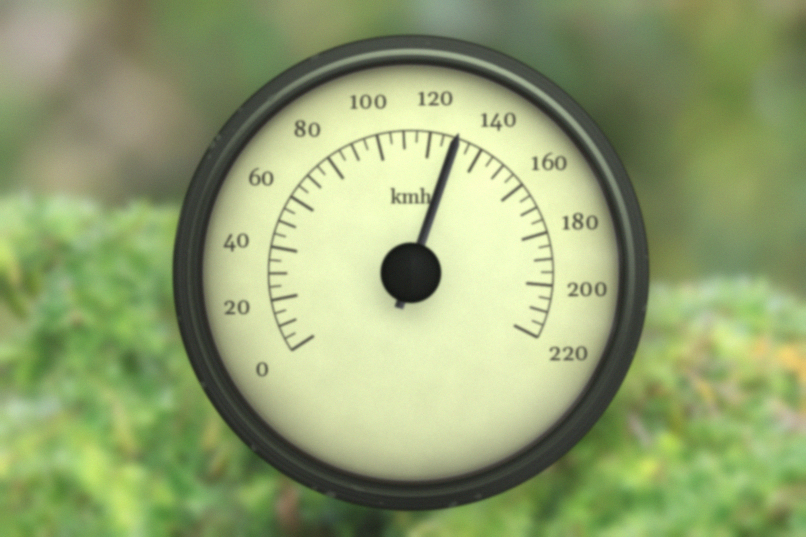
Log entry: 130 km/h
